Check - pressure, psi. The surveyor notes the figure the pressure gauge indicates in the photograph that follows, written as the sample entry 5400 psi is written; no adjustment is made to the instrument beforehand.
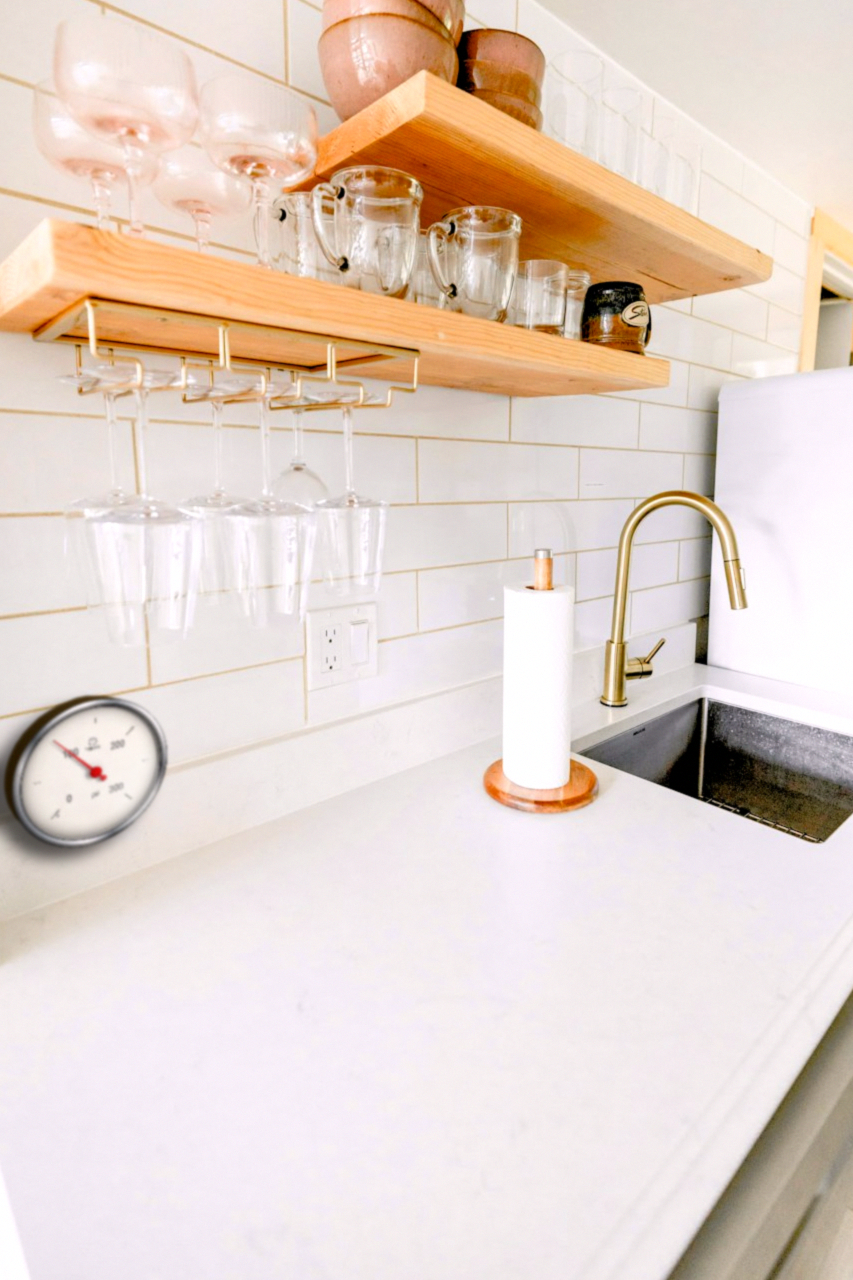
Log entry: 100 psi
